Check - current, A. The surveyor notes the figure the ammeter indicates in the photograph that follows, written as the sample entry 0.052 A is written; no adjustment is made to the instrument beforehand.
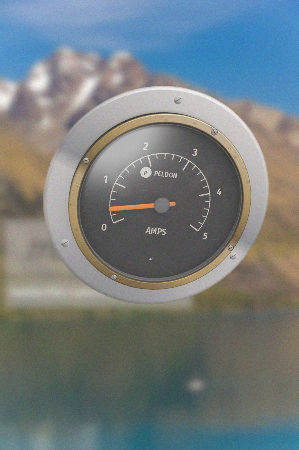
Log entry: 0.4 A
